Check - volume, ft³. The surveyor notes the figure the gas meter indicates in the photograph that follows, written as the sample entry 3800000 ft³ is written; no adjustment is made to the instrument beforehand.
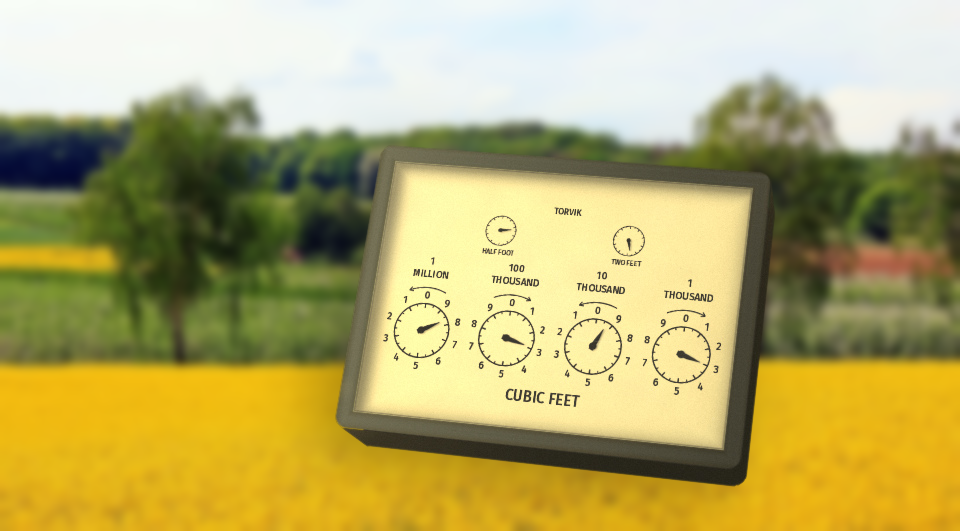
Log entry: 829300 ft³
